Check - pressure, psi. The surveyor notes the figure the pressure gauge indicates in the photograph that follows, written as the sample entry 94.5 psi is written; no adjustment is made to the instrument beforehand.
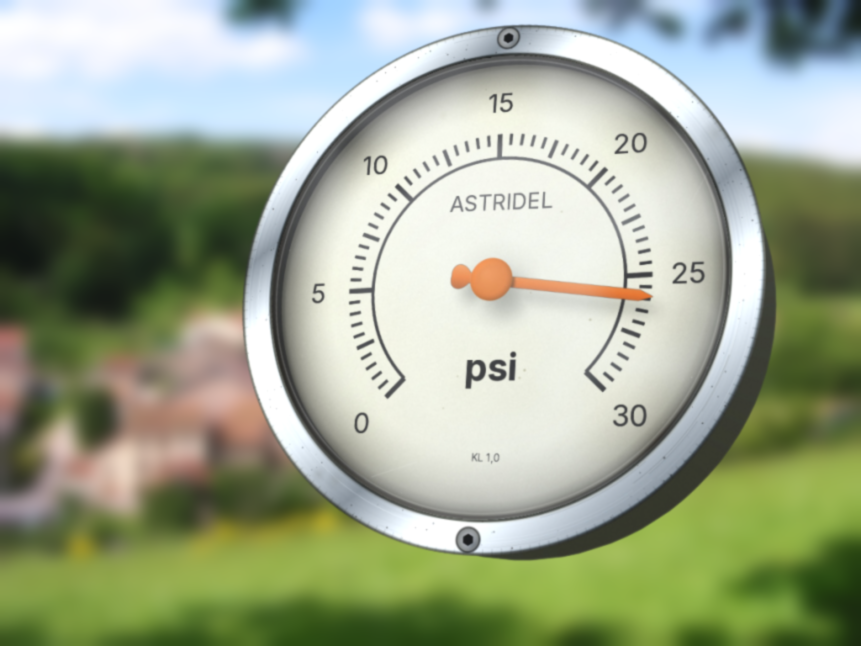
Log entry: 26 psi
